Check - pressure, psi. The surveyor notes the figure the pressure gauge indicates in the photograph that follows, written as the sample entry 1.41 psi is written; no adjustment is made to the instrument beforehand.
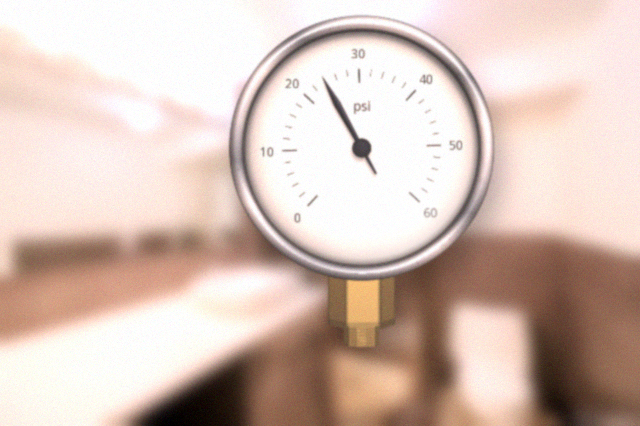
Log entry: 24 psi
